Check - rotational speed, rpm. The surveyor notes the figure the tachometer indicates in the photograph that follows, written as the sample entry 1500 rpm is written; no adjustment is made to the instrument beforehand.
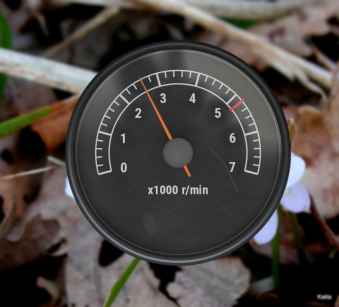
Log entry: 2600 rpm
